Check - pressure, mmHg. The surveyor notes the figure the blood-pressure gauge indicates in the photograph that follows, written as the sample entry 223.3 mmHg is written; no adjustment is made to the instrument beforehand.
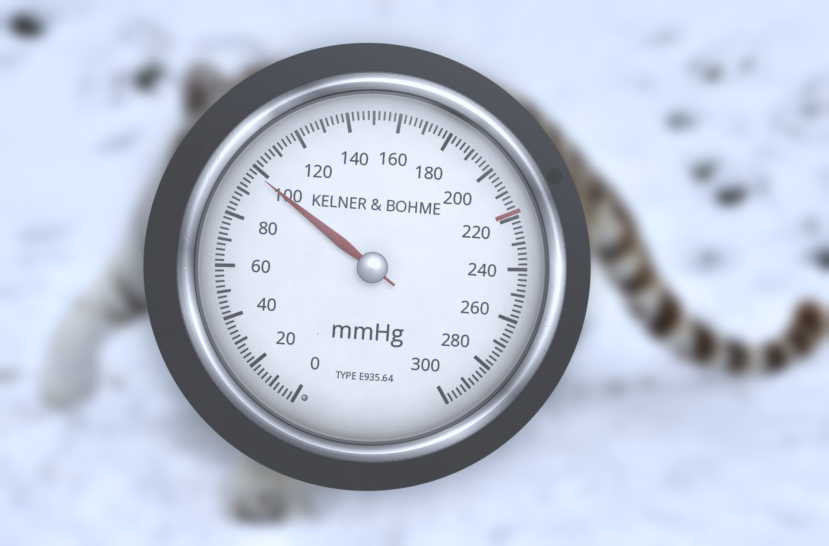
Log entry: 98 mmHg
